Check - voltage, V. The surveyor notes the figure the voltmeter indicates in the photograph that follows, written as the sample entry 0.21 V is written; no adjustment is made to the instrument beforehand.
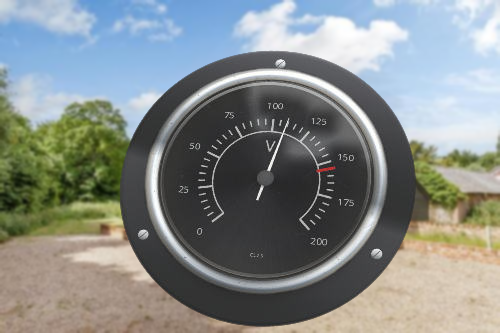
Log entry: 110 V
